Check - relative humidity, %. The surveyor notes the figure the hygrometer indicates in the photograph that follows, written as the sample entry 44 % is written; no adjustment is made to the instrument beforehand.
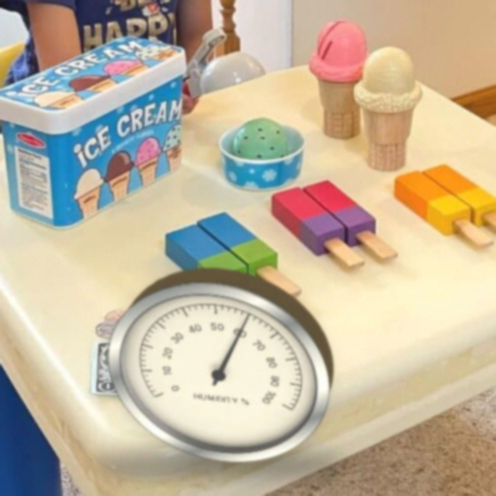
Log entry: 60 %
